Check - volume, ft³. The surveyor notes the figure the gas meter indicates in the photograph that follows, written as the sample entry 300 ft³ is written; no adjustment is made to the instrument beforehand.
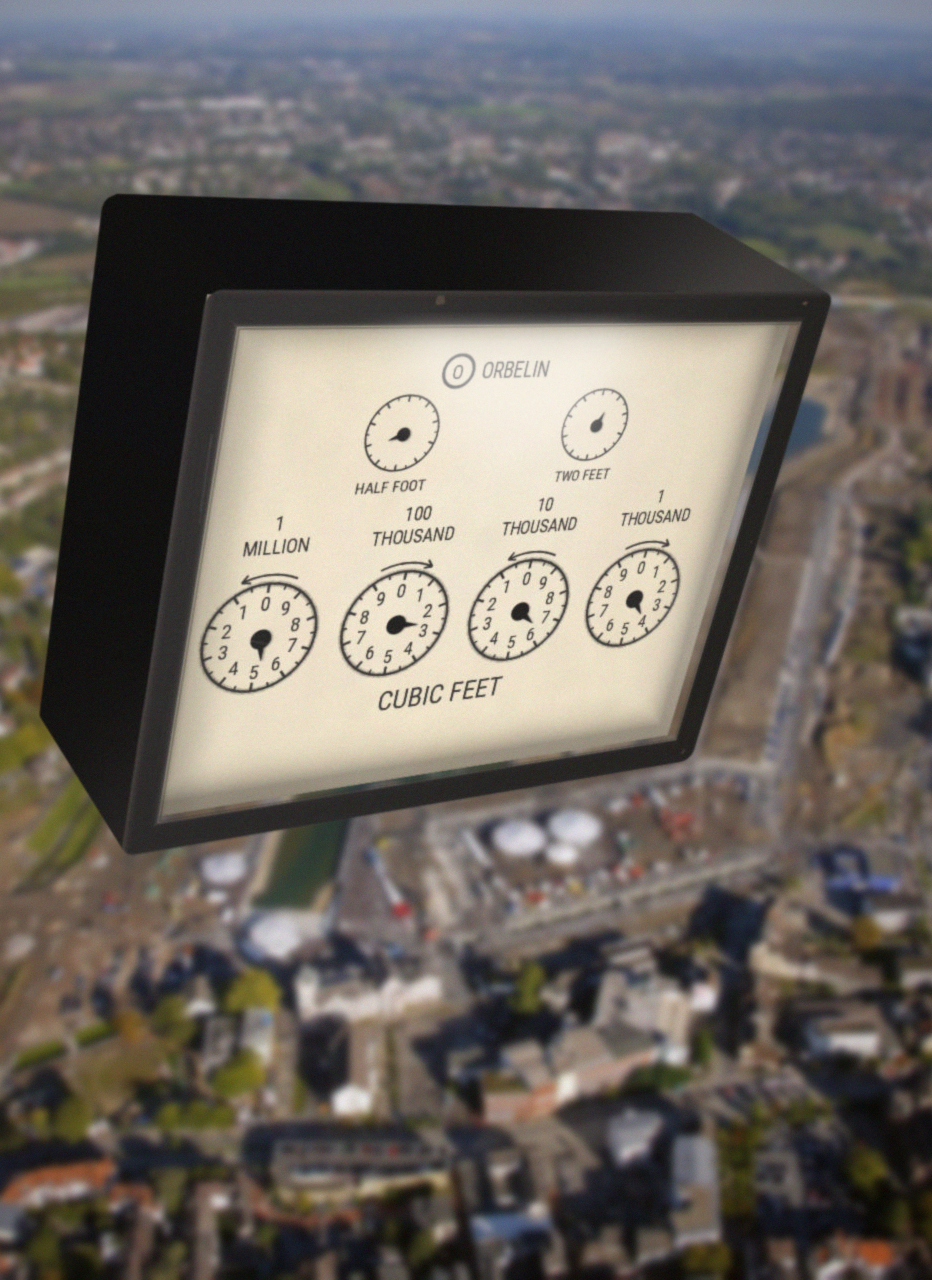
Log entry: 526400 ft³
